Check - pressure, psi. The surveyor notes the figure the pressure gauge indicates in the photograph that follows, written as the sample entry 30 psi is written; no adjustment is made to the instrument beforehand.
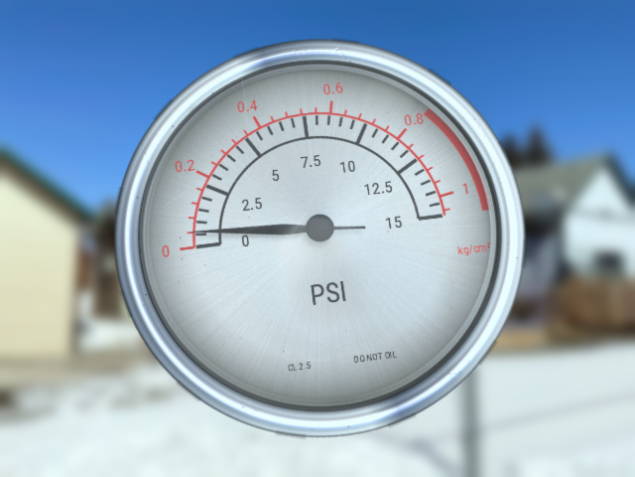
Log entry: 0.5 psi
